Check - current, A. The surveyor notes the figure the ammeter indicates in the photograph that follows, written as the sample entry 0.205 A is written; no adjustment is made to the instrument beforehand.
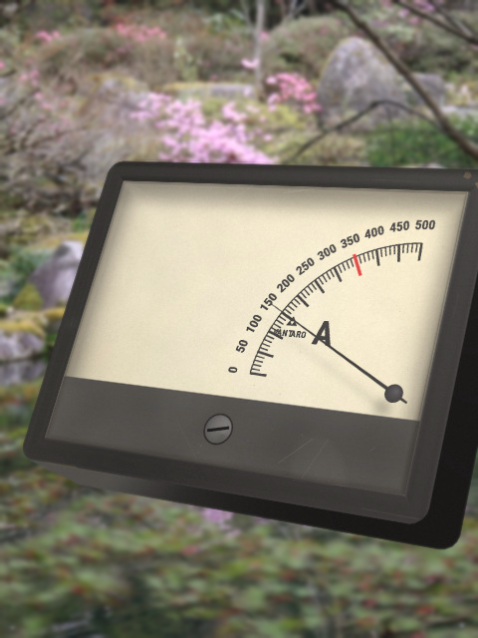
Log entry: 150 A
